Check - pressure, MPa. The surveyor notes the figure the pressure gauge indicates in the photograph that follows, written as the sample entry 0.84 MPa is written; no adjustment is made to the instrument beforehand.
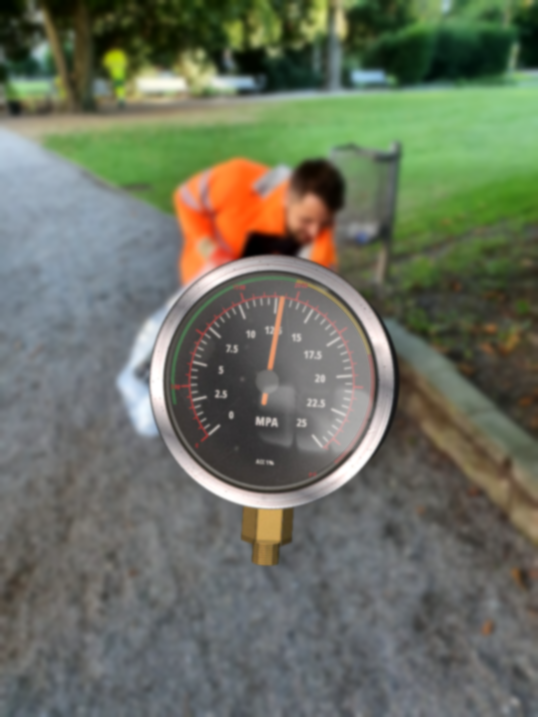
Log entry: 13 MPa
